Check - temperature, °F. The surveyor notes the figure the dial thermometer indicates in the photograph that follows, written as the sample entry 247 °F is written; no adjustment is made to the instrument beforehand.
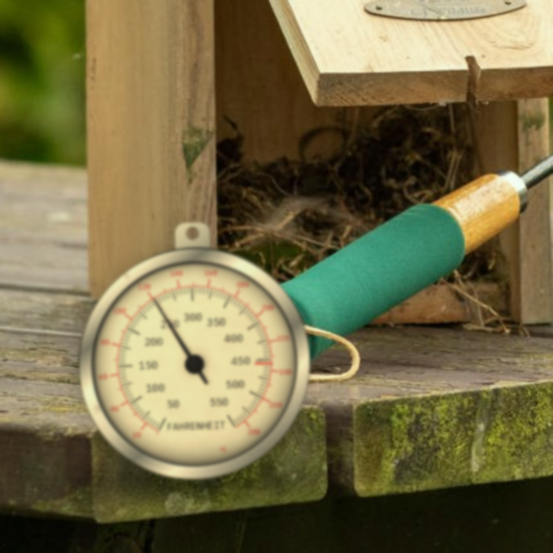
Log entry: 250 °F
